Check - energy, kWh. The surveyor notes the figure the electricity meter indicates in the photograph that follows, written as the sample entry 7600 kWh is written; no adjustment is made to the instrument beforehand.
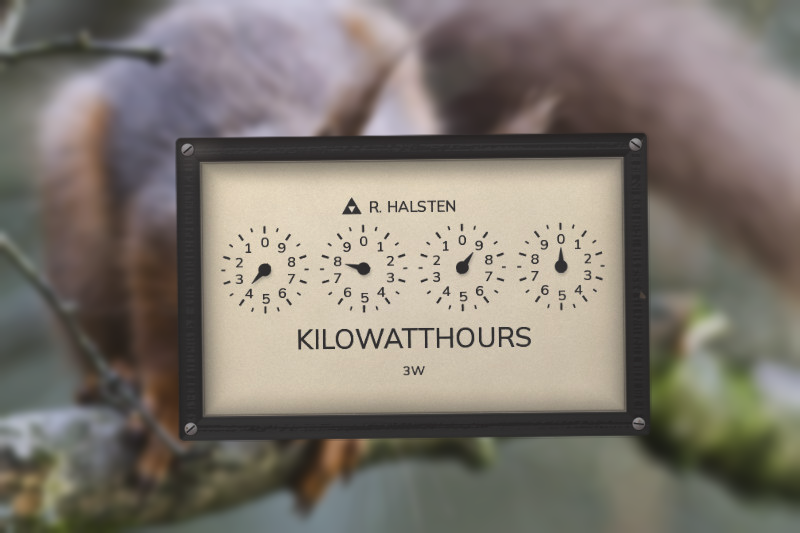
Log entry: 3790 kWh
